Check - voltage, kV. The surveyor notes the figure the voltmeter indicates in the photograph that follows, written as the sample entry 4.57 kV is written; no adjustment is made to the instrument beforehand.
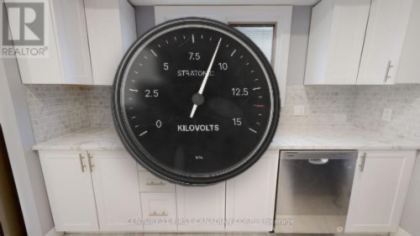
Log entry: 9 kV
